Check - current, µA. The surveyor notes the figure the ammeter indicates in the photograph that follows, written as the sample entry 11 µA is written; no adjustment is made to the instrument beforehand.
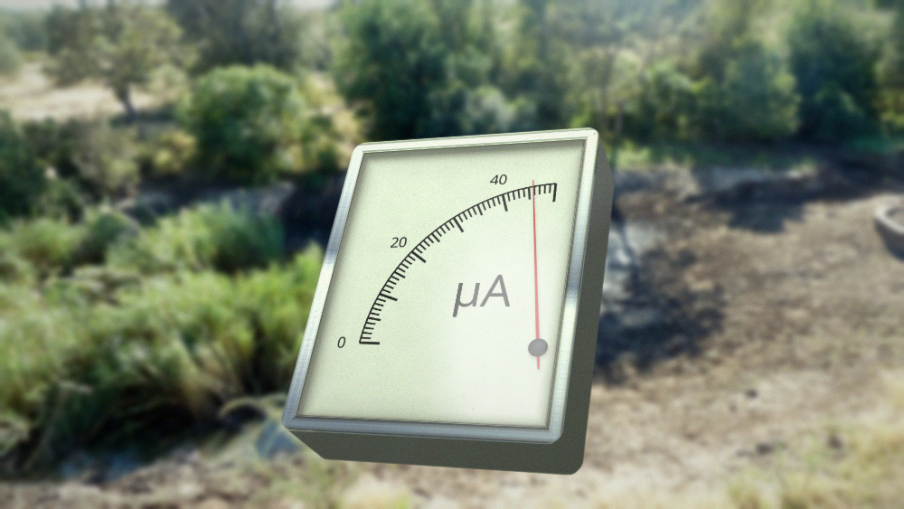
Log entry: 46 µA
